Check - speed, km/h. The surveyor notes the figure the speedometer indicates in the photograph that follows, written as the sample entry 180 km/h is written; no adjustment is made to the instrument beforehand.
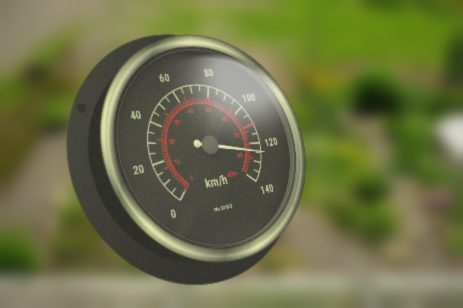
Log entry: 125 km/h
